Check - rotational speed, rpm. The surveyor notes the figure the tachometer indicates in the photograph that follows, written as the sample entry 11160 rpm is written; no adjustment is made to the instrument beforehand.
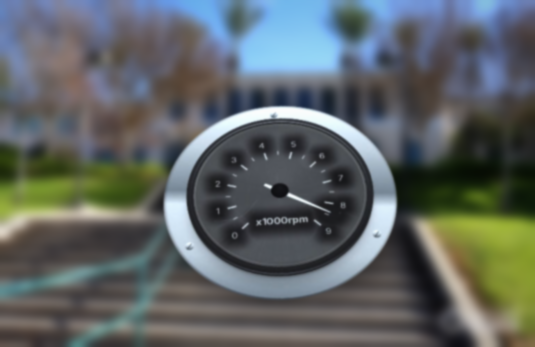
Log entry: 8500 rpm
